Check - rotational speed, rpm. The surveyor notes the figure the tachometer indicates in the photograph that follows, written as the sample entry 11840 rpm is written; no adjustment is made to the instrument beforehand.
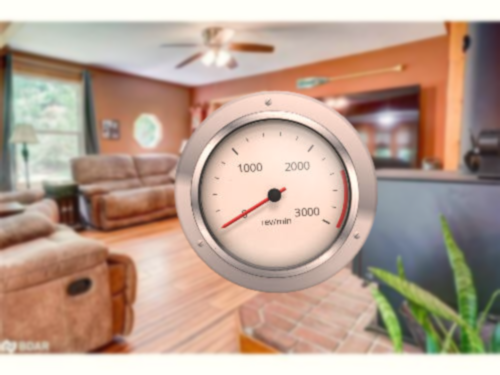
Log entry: 0 rpm
